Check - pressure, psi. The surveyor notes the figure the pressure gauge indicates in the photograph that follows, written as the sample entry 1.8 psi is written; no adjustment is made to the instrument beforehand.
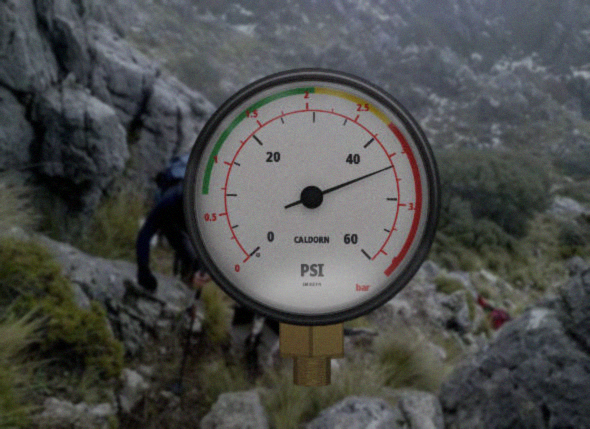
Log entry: 45 psi
